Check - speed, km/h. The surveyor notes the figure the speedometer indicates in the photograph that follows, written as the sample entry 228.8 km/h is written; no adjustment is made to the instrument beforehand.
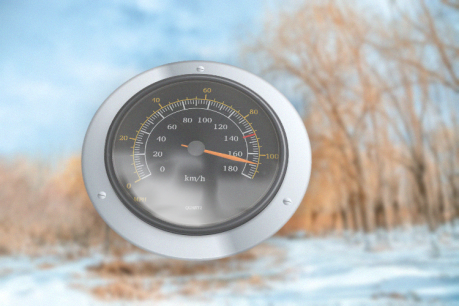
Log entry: 170 km/h
